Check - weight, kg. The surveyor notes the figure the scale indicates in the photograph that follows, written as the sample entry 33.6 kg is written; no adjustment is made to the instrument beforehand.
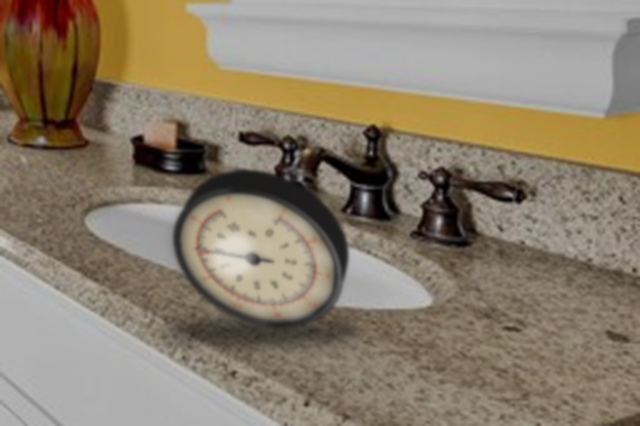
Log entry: 8 kg
